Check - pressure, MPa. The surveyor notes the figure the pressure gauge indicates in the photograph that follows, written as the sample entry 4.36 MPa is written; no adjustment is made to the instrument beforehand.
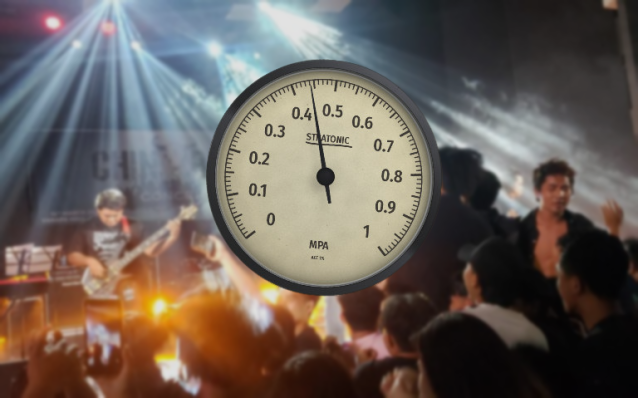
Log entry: 0.44 MPa
